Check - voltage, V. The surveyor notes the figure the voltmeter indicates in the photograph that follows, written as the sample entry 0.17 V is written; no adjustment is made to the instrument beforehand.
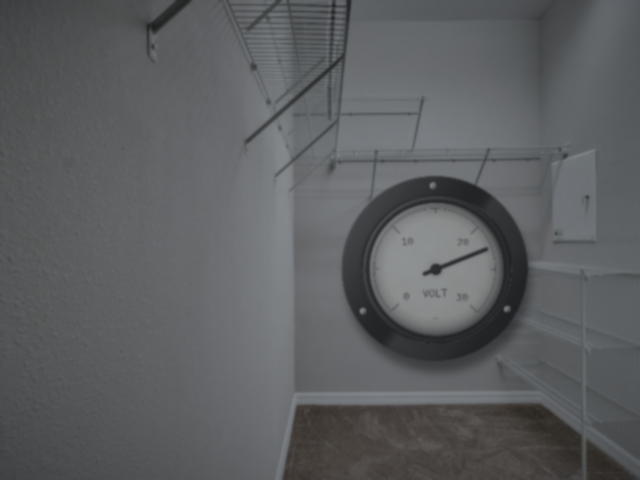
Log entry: 22.5 V
